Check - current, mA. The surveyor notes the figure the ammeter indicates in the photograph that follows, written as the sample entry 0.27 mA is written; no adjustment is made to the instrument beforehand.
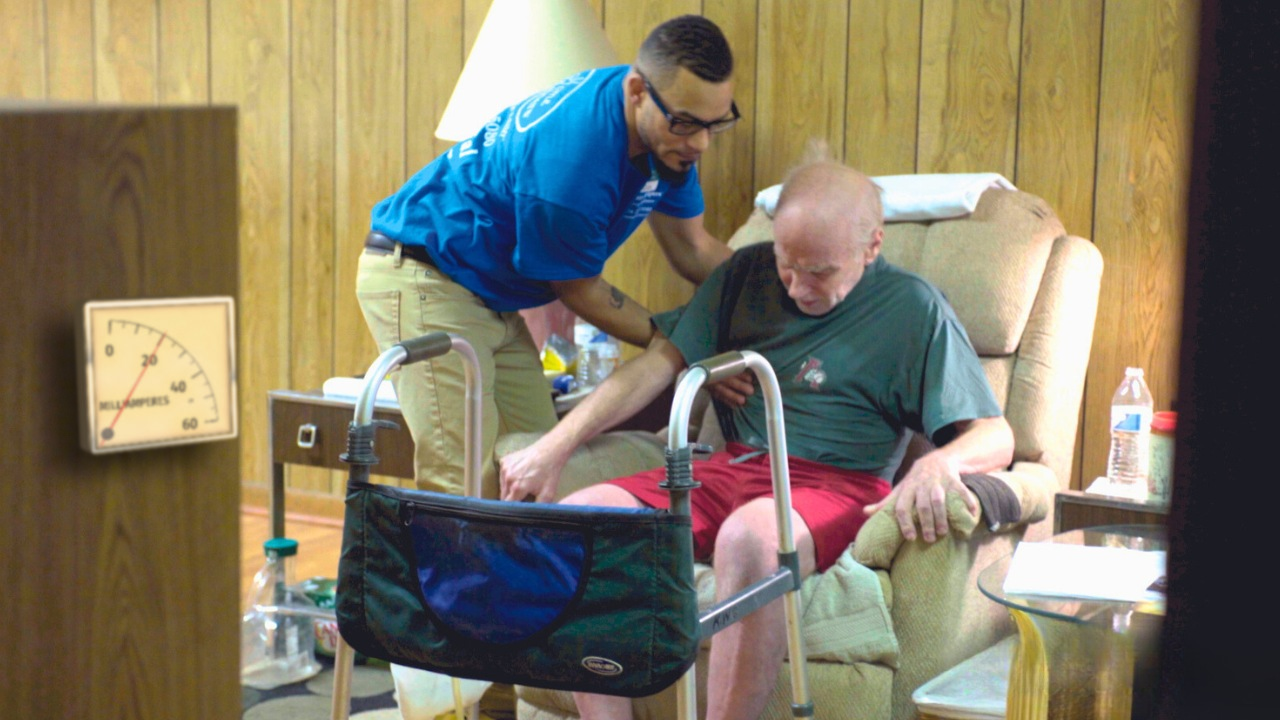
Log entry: 20 mA
